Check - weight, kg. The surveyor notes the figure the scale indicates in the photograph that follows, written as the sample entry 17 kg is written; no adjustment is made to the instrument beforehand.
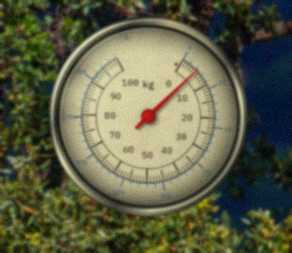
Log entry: 5 kg
